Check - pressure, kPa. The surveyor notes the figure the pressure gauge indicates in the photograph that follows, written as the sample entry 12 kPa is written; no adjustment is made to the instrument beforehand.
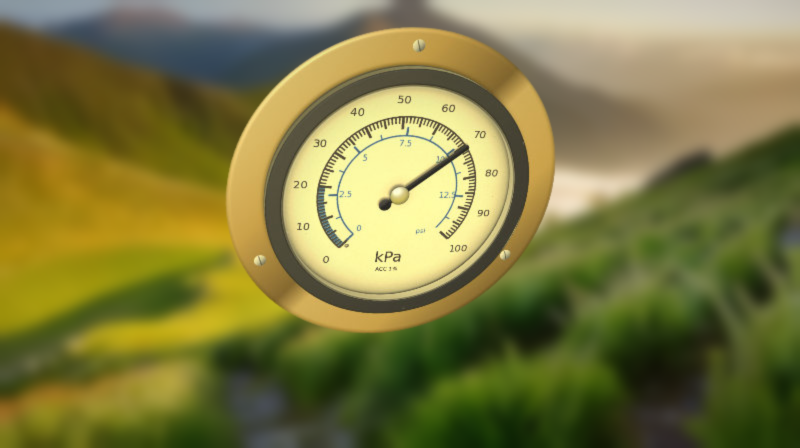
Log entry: 70 kPa
